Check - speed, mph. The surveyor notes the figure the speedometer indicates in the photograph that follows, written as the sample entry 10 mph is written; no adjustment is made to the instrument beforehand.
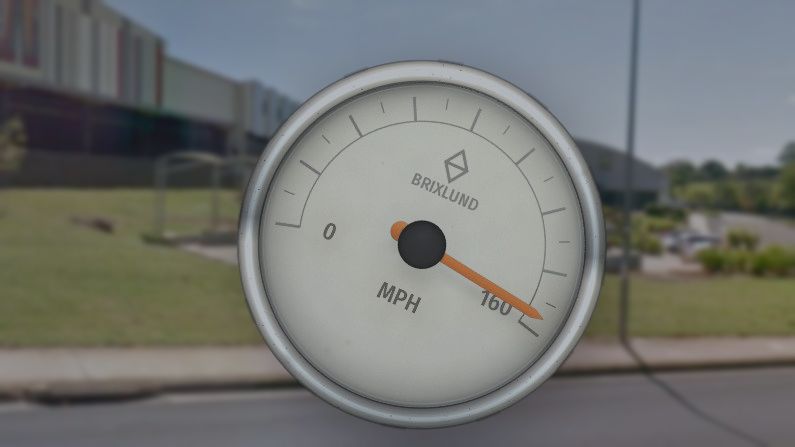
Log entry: 155 mph
